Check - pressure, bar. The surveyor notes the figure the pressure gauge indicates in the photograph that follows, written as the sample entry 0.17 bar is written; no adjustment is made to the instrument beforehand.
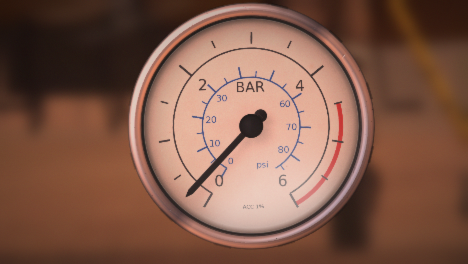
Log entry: 0.25 bar
